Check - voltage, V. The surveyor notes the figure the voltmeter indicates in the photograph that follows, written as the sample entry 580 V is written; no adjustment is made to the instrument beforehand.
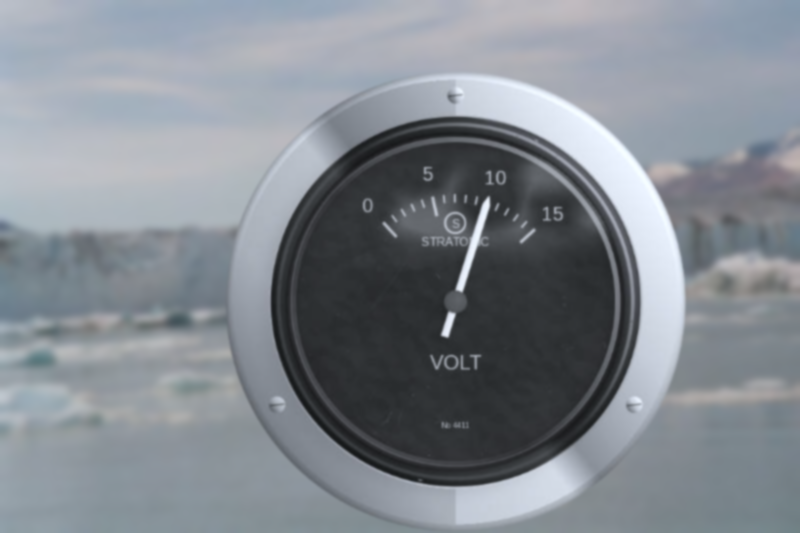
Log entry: 10 V
